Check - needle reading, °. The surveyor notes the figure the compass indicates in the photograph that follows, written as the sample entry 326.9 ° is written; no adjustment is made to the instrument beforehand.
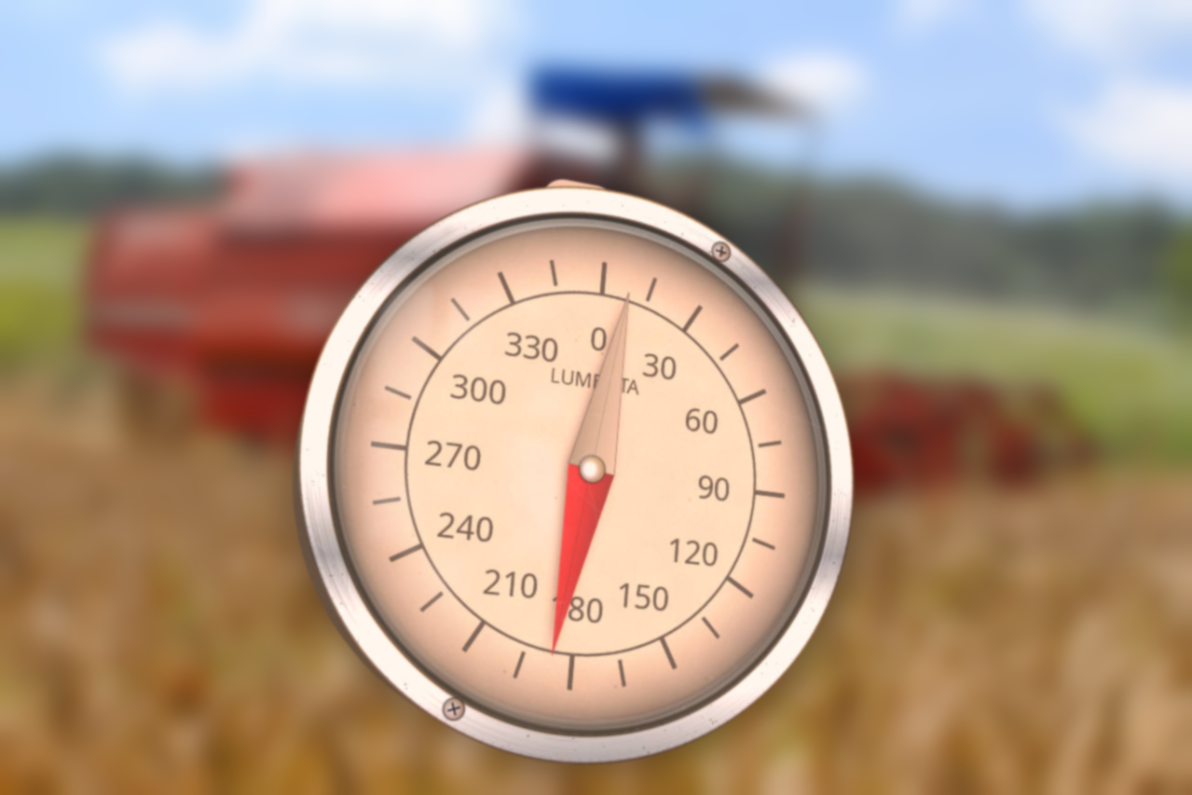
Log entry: 187.5 °
